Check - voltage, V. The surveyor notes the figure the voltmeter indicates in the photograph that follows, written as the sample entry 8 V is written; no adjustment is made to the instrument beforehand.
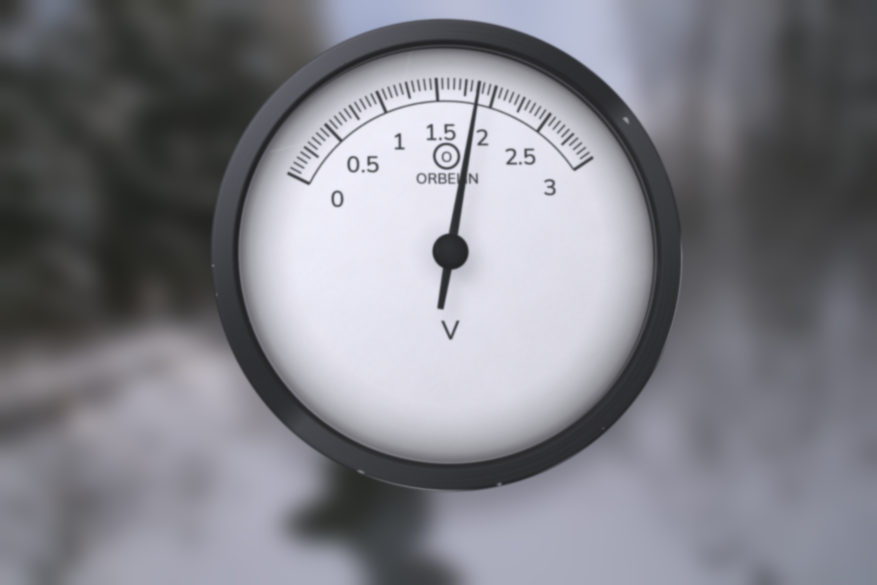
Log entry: 1.85 V
